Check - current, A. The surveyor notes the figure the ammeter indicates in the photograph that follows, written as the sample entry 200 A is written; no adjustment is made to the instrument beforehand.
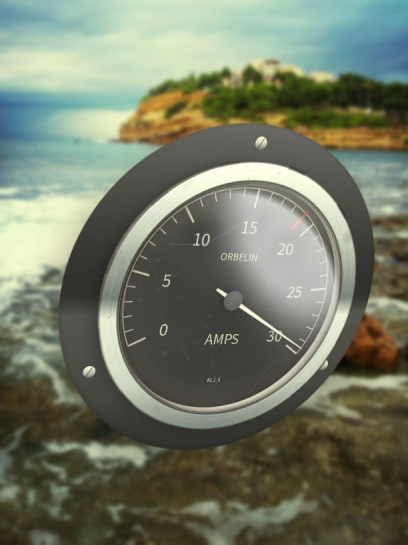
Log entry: 29.5 A
